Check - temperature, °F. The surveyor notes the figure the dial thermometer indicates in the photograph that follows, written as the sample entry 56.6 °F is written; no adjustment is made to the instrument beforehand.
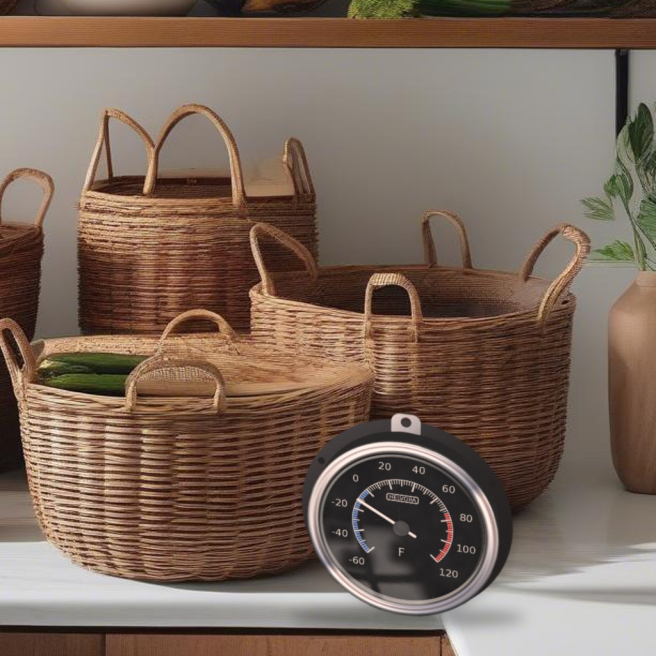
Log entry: -10 °F
